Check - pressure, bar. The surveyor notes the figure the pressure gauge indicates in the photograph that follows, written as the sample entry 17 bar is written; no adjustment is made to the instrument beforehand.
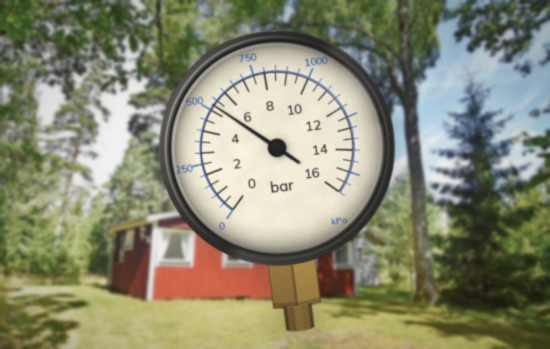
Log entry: 5.25 bar
